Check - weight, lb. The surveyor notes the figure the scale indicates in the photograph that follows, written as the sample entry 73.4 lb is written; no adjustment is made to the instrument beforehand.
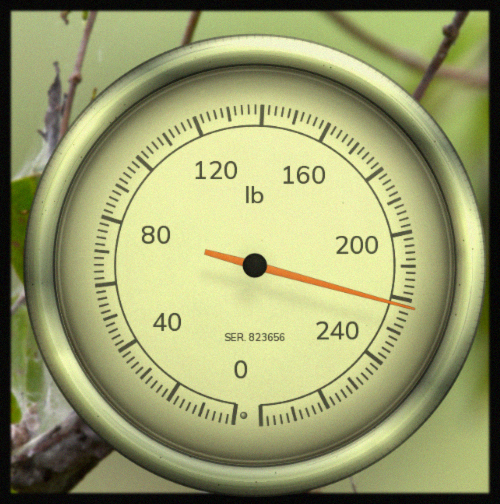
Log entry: 222 lb
